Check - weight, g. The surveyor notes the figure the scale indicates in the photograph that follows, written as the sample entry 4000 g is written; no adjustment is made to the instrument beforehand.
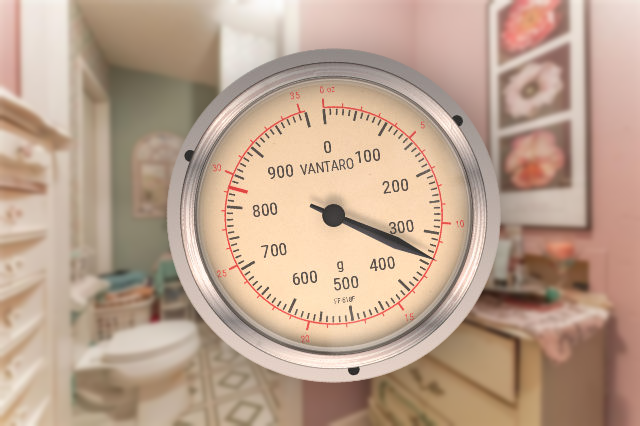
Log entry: 340 g
